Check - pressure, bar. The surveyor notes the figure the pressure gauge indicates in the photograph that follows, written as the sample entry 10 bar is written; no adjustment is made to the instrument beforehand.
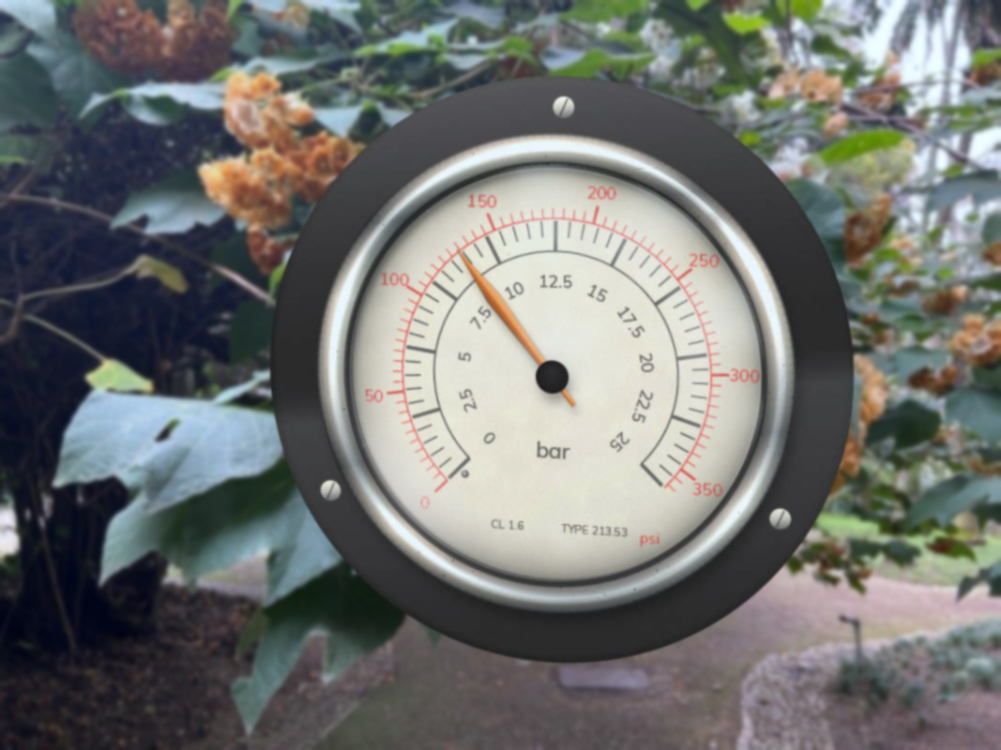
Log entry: 9 bar
